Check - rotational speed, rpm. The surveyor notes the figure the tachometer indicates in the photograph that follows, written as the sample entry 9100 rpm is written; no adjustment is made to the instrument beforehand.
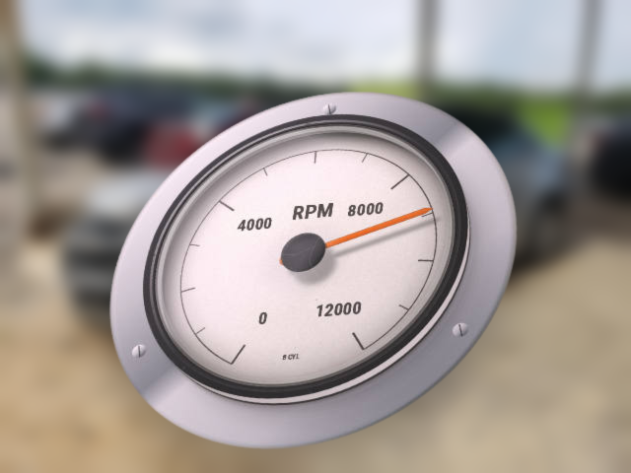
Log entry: 9000 rpm
